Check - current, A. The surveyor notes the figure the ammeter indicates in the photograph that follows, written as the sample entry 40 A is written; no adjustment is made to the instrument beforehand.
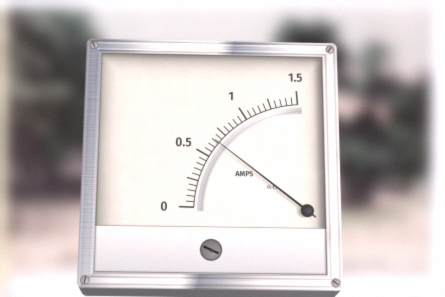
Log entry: 0.65 A
